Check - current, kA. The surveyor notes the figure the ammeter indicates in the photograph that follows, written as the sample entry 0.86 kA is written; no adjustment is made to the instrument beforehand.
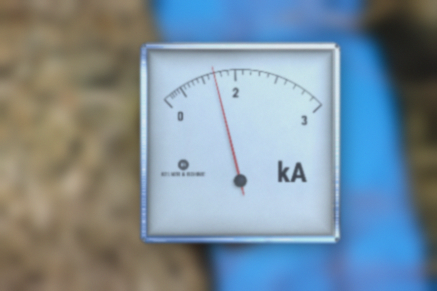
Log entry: 1.7 kA
